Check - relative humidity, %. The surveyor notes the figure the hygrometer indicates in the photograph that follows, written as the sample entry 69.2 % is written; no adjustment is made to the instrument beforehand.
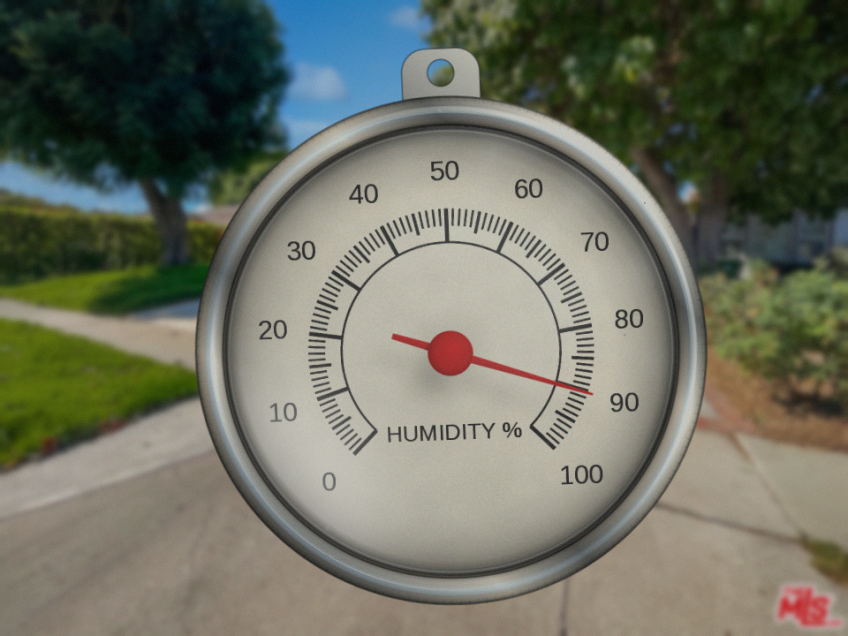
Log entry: 90 %
